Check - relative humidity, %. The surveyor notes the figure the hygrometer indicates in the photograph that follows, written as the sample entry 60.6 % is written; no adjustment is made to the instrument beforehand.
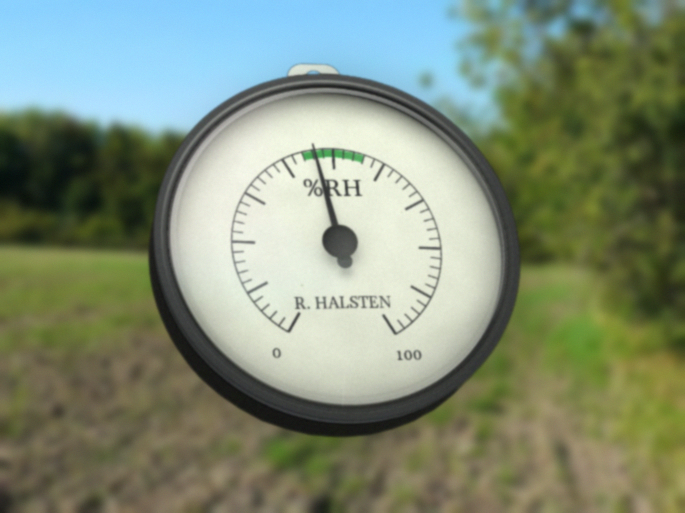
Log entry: 46 %
